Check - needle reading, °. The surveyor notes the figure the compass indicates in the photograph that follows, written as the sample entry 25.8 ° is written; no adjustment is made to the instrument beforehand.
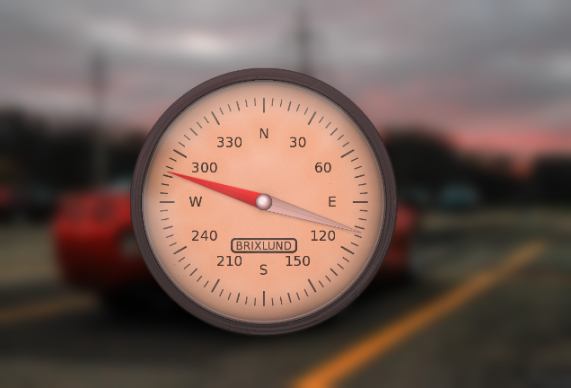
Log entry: 287.5 °
